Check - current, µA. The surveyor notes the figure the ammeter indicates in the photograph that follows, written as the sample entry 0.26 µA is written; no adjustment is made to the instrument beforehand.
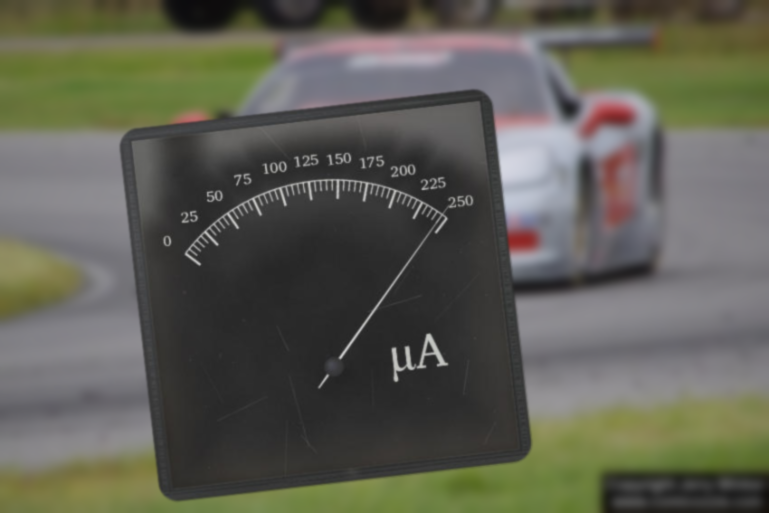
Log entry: 245 µA
